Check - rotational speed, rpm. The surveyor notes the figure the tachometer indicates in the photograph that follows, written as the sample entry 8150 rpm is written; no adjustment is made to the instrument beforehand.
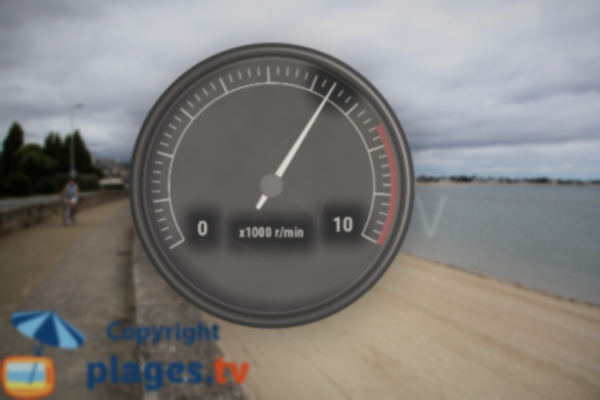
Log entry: 6400 rpm
